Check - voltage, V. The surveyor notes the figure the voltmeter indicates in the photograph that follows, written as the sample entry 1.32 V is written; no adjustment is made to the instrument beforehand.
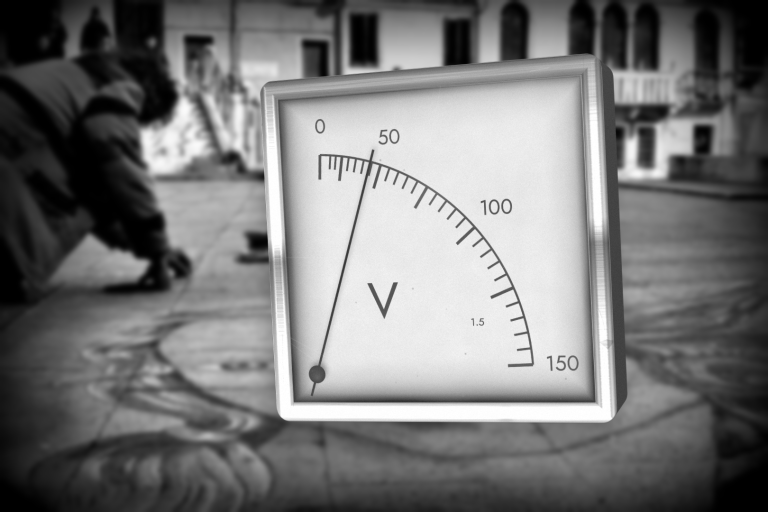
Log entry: 45 V
